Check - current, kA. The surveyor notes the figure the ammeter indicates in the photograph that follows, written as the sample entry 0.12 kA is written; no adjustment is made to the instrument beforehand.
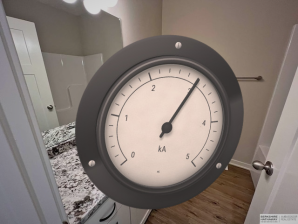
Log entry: 3 kA
